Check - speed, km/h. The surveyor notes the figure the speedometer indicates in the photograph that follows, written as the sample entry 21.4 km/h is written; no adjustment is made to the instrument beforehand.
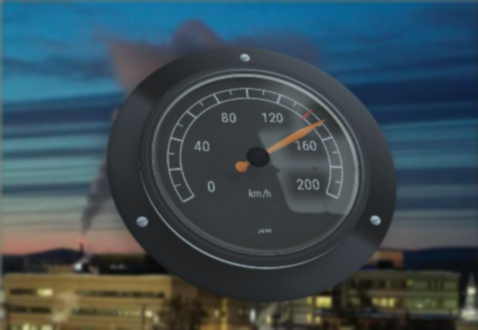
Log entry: 150 km/h
